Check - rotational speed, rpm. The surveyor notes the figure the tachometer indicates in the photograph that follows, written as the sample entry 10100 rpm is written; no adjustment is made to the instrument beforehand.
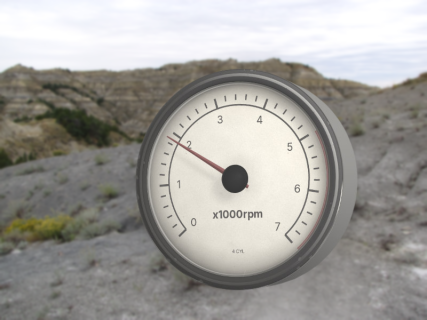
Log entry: 1900 rpm
